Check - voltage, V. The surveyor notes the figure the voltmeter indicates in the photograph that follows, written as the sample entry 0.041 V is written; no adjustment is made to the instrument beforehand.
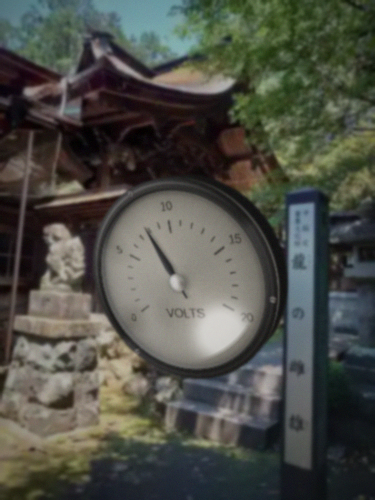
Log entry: 8 V
